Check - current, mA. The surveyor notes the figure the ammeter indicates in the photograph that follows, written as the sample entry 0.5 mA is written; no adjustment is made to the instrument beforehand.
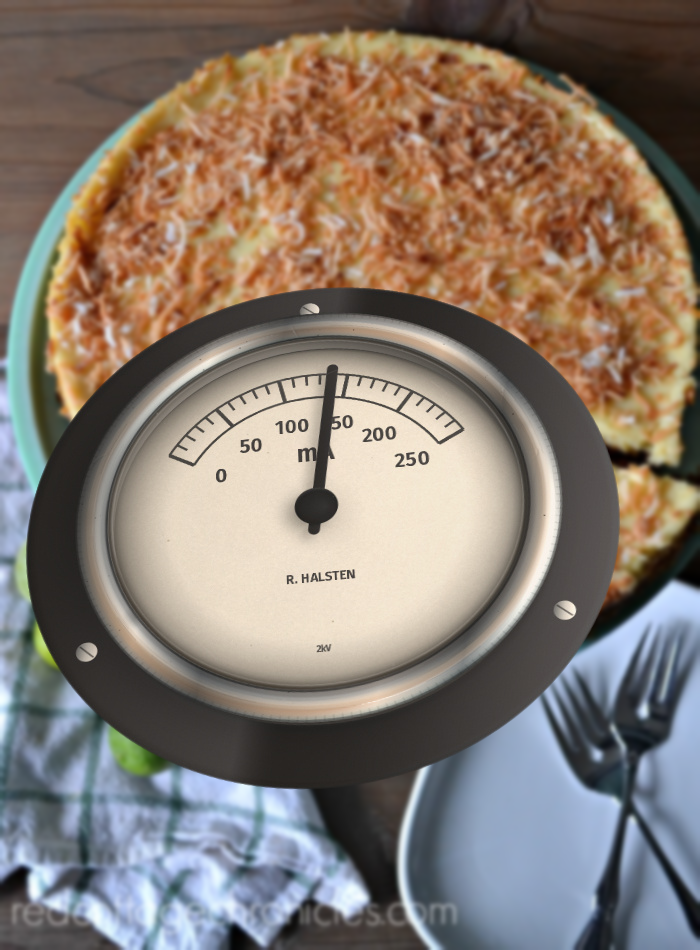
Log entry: 140 mA
